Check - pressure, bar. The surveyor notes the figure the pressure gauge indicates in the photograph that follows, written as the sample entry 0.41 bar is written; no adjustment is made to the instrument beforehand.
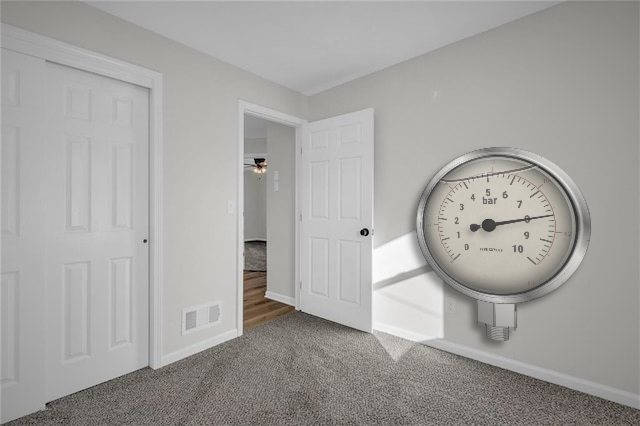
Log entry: 8 bar
